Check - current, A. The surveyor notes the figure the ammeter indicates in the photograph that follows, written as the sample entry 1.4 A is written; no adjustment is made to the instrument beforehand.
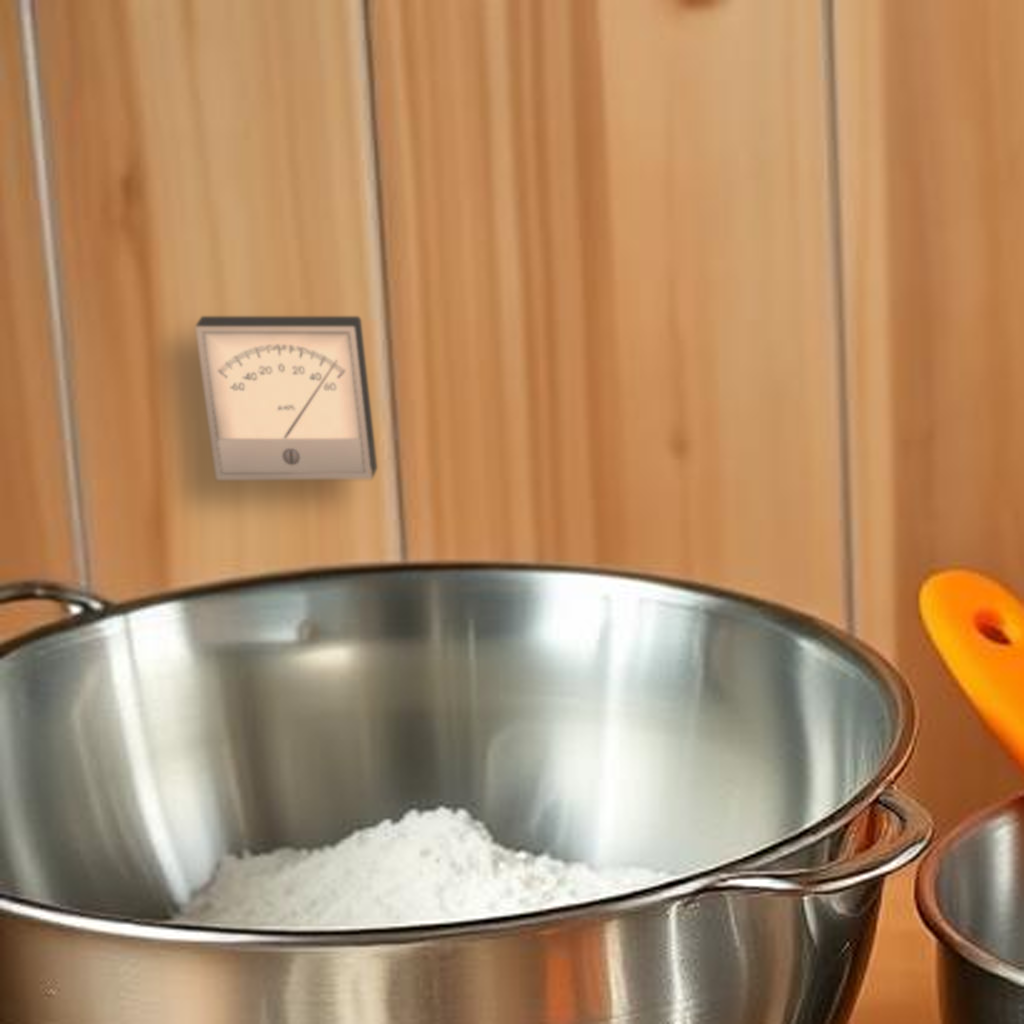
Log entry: 50 A
